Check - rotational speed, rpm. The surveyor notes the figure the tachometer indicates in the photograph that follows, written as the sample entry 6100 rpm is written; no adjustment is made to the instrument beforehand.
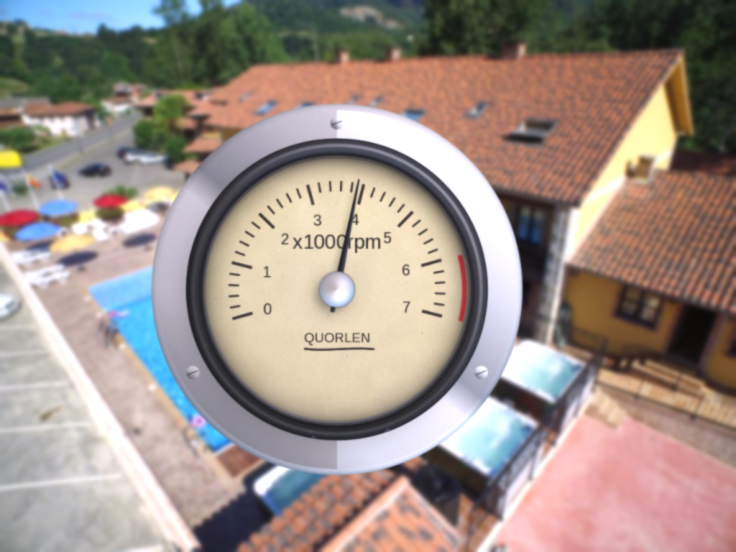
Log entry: 3900 rpm
